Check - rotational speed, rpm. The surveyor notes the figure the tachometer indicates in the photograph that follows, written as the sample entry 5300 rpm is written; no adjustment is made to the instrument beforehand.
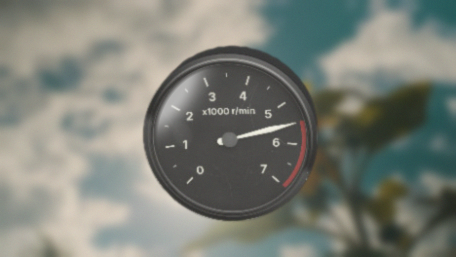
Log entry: 5500 rpm
